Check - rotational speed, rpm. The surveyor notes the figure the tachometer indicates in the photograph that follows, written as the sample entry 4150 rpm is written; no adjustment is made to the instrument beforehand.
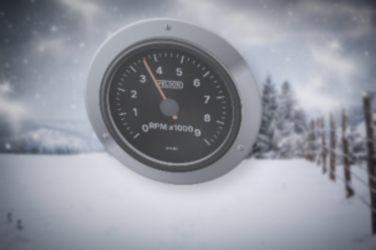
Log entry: 3600 rpm
